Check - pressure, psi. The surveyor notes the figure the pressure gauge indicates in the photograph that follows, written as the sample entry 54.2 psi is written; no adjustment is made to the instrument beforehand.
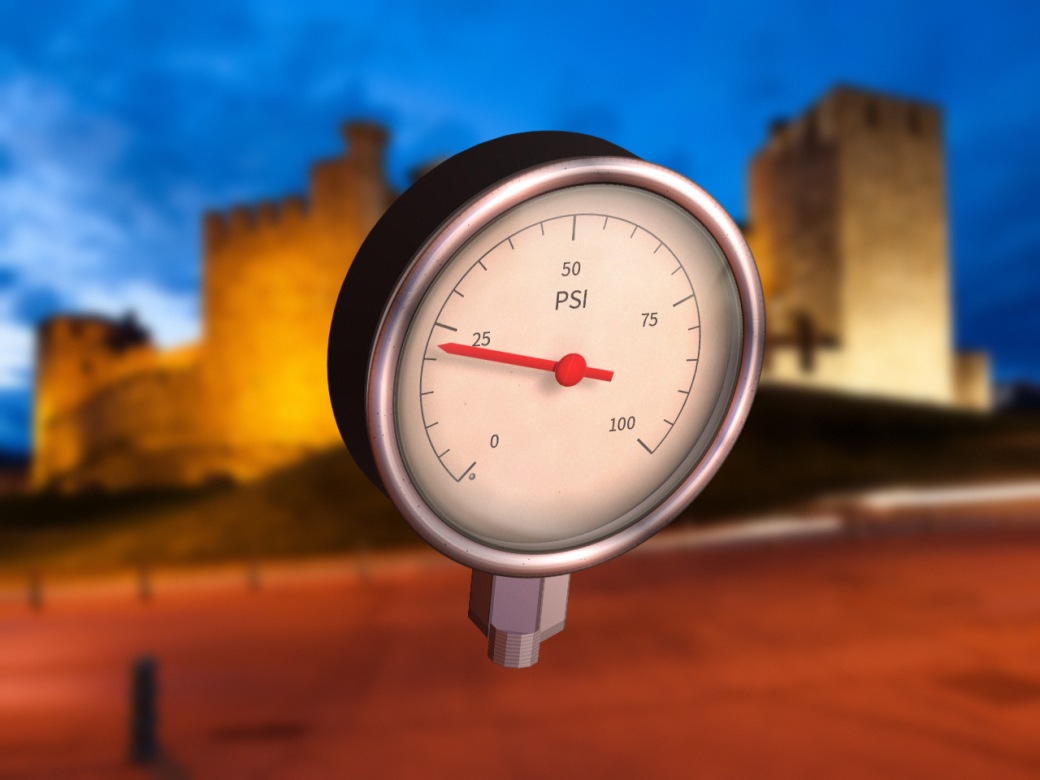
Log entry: 22.5 psi
